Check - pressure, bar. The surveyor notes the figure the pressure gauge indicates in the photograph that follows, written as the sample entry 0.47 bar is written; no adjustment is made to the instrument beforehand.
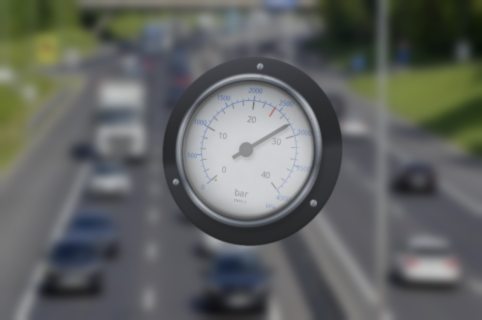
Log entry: 28 bar
